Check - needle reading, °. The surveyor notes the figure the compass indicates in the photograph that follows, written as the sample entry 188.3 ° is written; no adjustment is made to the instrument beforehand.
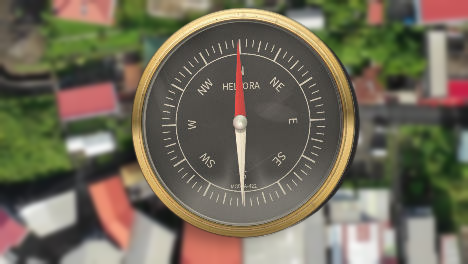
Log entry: 0 °
